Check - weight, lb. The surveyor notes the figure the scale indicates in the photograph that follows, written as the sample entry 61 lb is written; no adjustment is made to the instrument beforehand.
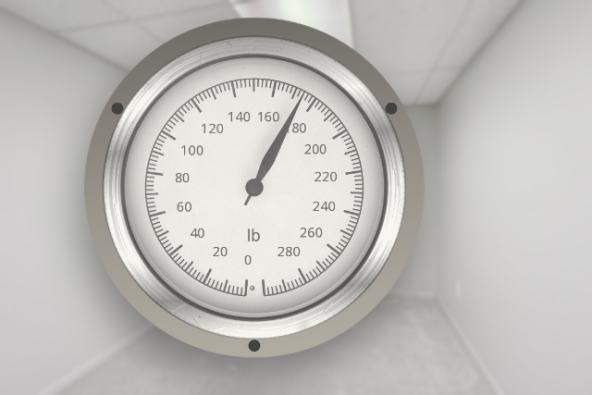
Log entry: 174 lb
